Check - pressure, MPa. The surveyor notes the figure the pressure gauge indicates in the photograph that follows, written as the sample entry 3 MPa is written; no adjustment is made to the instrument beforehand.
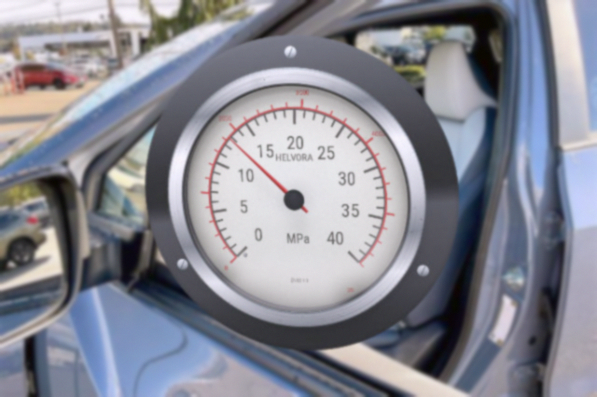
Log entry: 13 MPa
